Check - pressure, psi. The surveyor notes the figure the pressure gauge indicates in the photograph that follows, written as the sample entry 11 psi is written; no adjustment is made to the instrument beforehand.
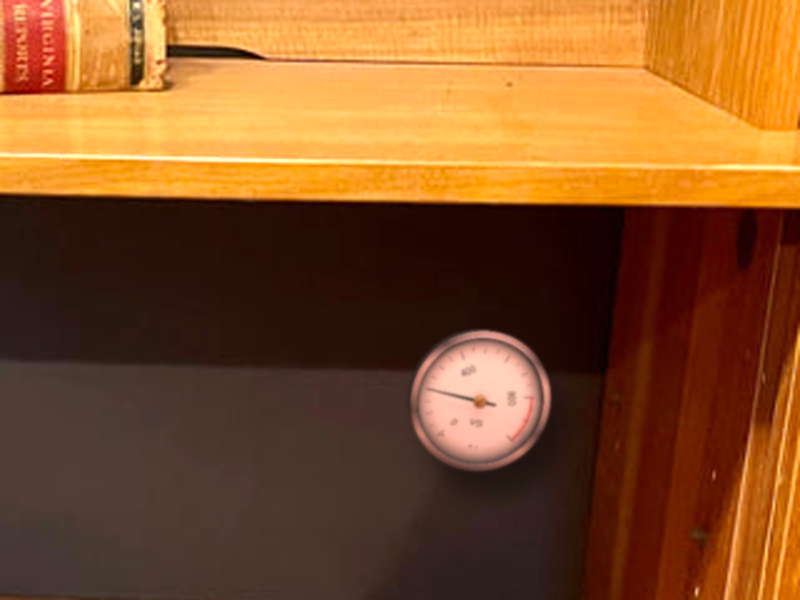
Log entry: 200 psi
